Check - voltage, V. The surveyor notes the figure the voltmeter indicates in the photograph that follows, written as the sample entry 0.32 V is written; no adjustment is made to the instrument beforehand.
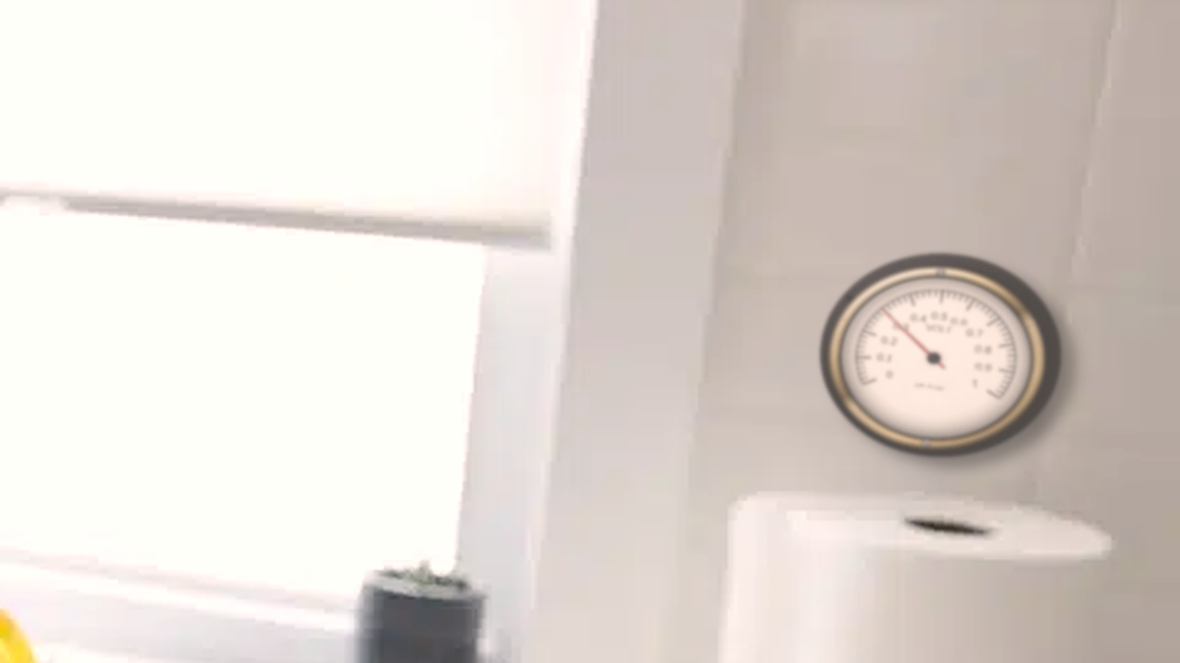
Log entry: 0.3 V
